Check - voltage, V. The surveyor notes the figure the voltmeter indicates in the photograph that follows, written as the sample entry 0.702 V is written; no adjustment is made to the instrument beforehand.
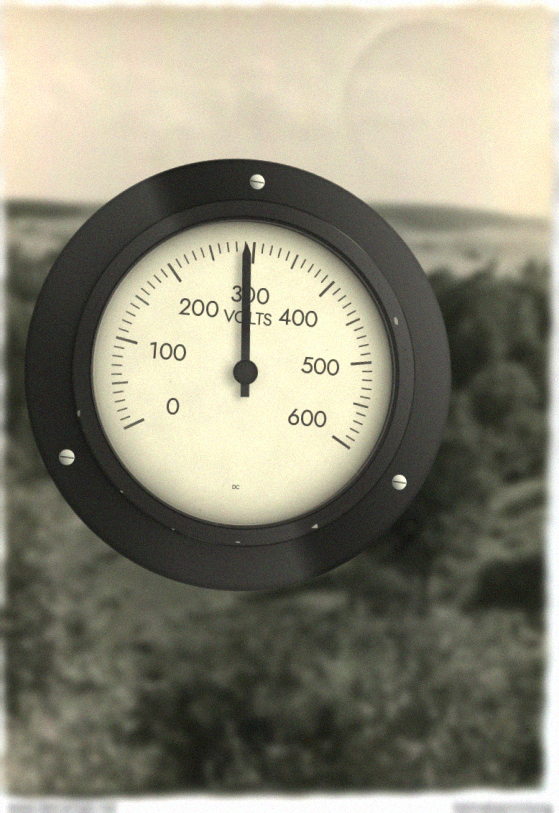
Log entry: 290 V
